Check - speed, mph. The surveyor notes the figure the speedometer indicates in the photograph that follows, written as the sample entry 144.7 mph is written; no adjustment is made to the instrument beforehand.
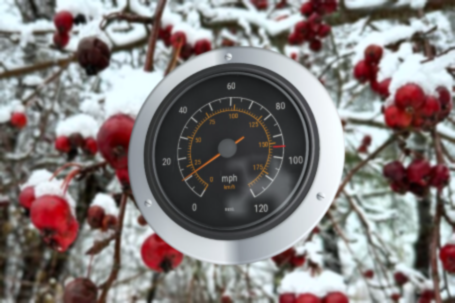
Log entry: 10 mph
